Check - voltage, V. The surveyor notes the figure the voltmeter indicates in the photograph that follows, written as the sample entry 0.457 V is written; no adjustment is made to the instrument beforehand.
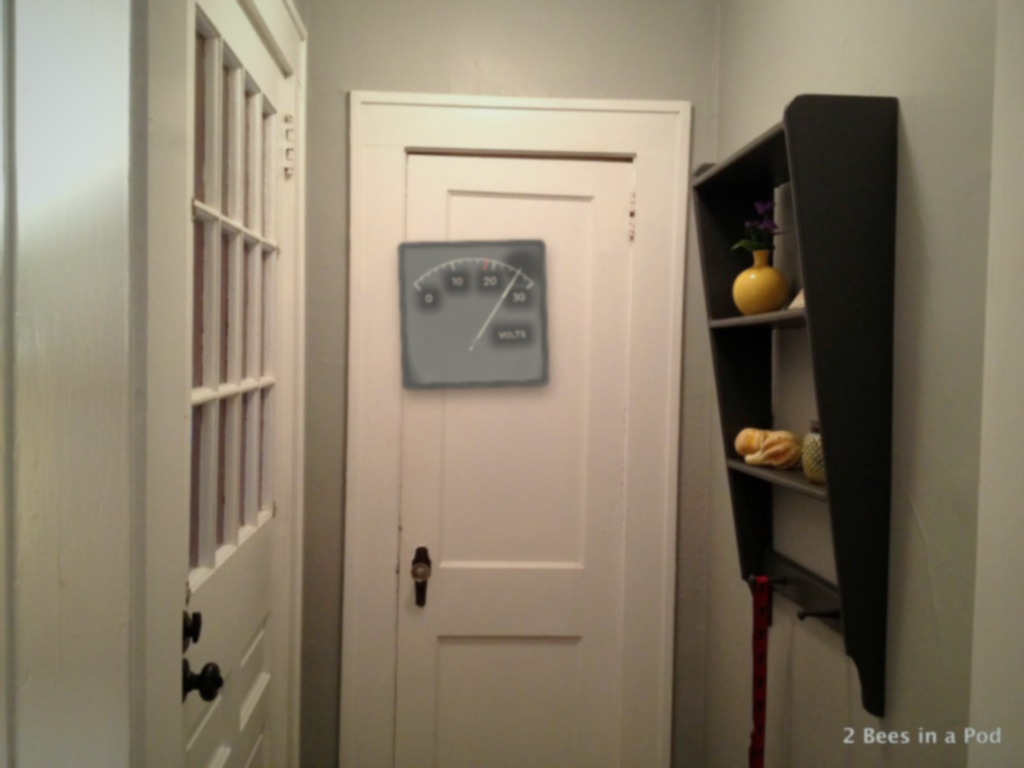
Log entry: 26 V
